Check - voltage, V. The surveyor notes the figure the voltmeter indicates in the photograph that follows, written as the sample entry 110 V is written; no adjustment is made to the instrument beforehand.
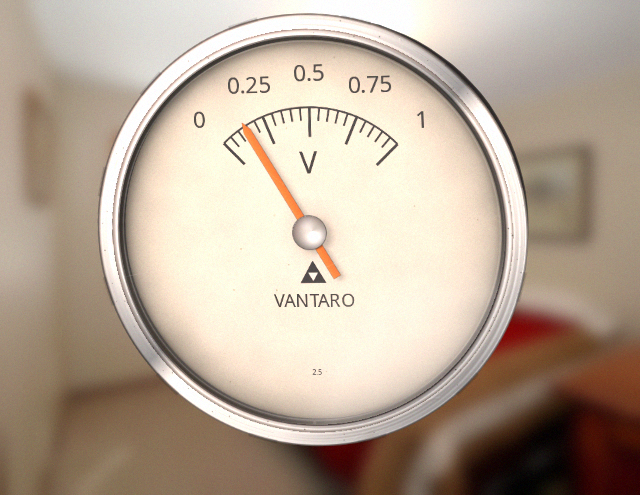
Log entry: 0.15 V
